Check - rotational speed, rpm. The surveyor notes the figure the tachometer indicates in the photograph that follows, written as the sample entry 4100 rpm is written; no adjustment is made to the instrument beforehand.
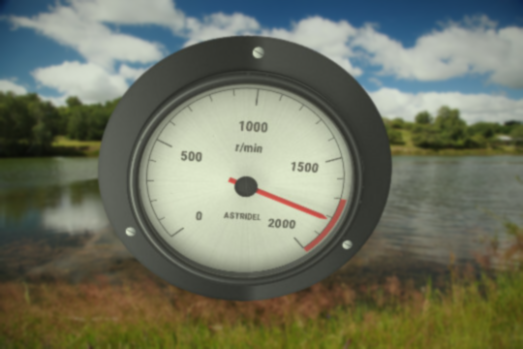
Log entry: 1800 rpm
